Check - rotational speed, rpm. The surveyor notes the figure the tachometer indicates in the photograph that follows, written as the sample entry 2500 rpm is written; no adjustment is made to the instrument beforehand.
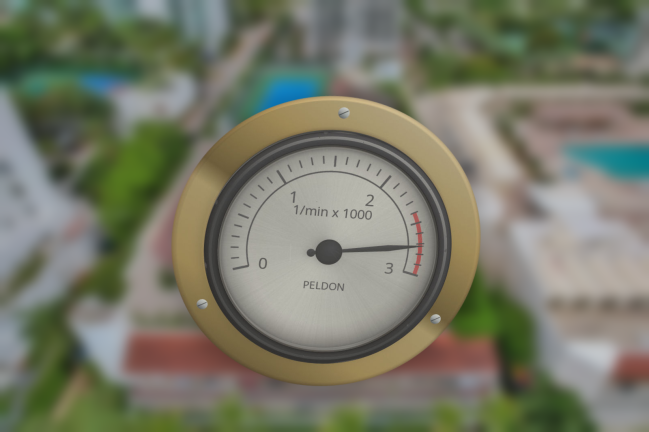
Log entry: 2700 rpm
